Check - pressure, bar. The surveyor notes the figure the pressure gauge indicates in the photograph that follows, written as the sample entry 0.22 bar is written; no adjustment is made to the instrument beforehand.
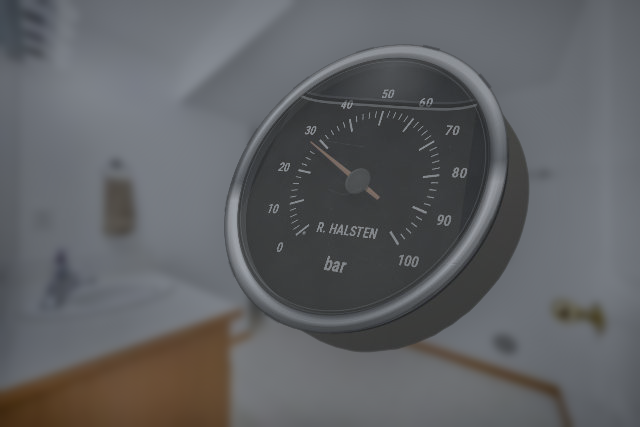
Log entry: 28 bar
